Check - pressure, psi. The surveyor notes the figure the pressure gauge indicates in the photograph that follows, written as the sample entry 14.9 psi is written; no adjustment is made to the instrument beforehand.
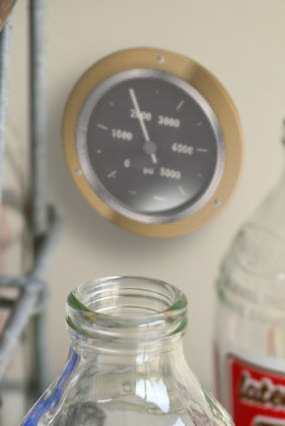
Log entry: 2000 psi
